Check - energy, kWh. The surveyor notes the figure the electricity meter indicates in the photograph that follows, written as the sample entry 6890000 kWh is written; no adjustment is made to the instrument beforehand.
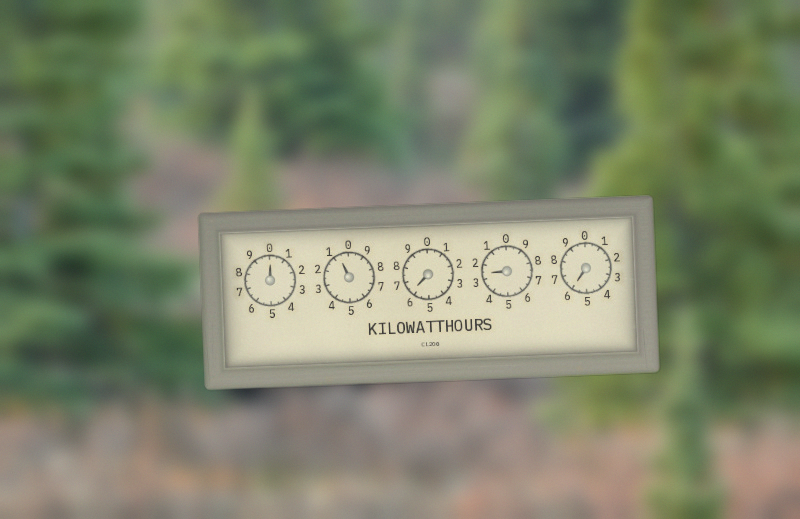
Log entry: 626 kWh
